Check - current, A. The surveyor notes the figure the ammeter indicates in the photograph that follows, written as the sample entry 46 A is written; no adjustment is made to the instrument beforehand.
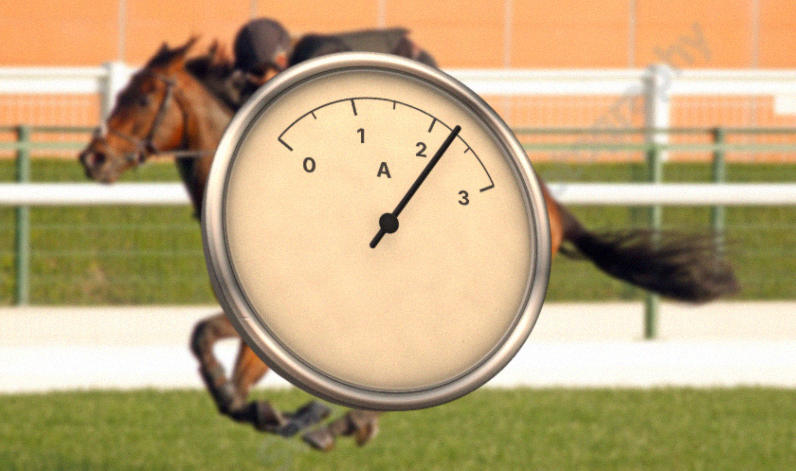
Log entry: 2.25 A
